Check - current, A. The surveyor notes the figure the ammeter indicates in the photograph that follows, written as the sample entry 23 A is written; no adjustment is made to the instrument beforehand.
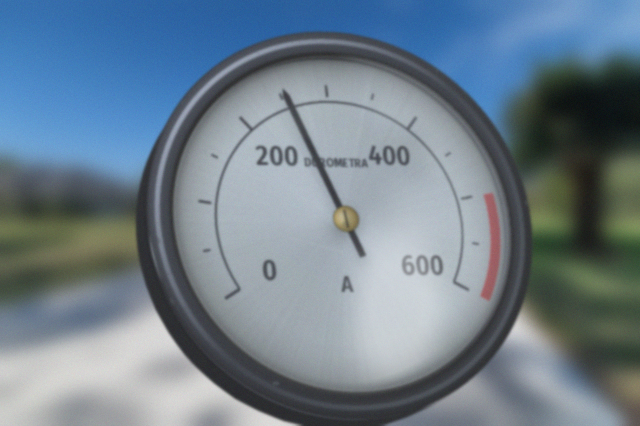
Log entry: 250 A
